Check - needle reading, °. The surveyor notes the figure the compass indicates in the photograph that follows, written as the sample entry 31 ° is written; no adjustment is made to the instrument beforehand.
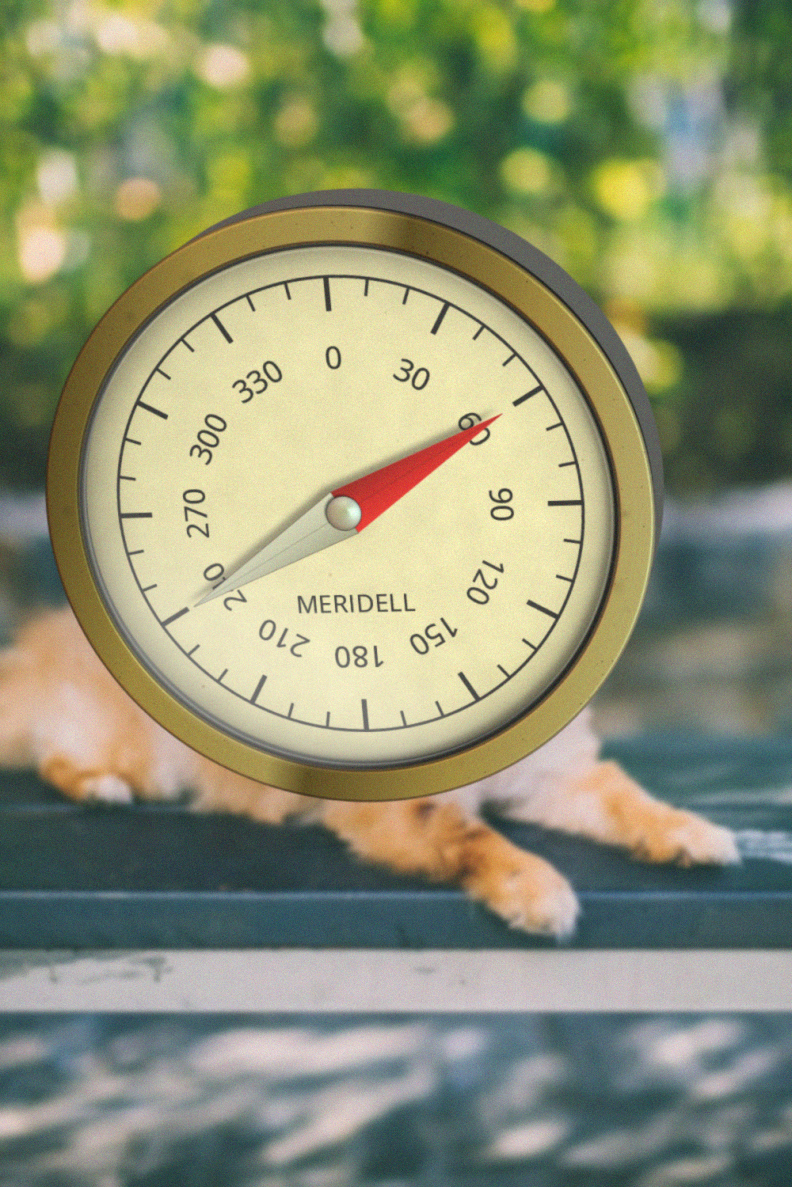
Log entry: 60 °
